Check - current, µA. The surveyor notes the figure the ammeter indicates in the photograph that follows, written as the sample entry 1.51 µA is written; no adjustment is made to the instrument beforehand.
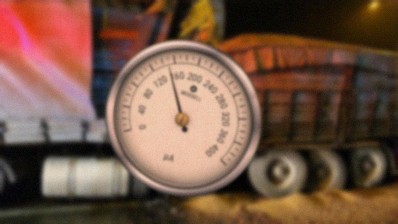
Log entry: 150 µA
